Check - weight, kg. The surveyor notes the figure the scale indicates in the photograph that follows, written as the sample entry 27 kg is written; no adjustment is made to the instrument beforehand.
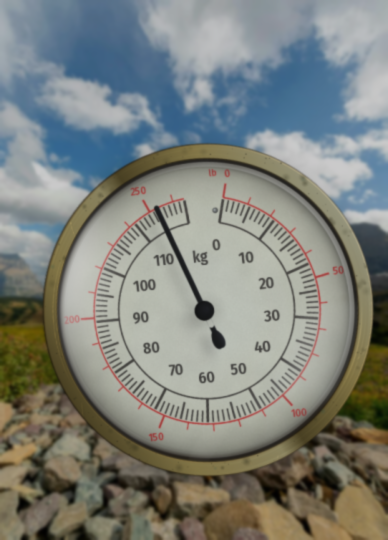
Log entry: 115 kg
